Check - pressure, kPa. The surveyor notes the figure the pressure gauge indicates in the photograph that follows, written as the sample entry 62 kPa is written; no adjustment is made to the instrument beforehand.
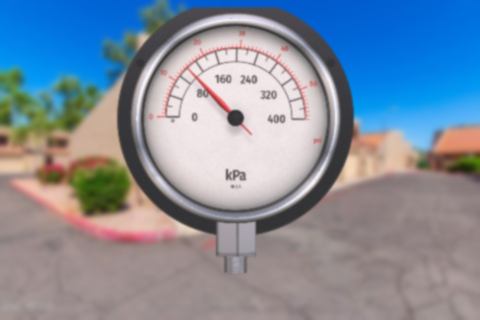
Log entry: 100 kPa
